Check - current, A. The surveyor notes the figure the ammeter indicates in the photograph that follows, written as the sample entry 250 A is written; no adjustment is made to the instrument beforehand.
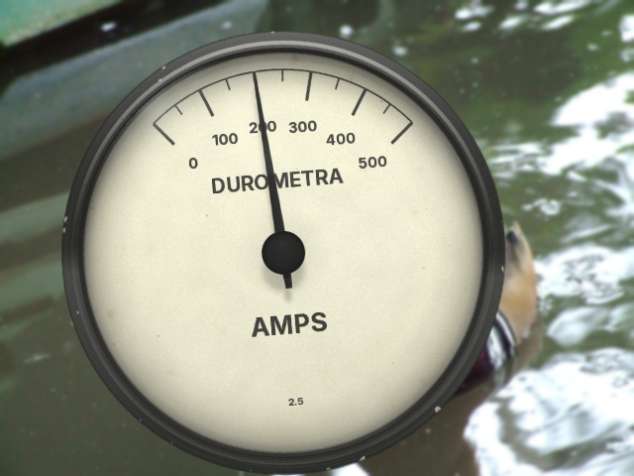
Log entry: 200 A
